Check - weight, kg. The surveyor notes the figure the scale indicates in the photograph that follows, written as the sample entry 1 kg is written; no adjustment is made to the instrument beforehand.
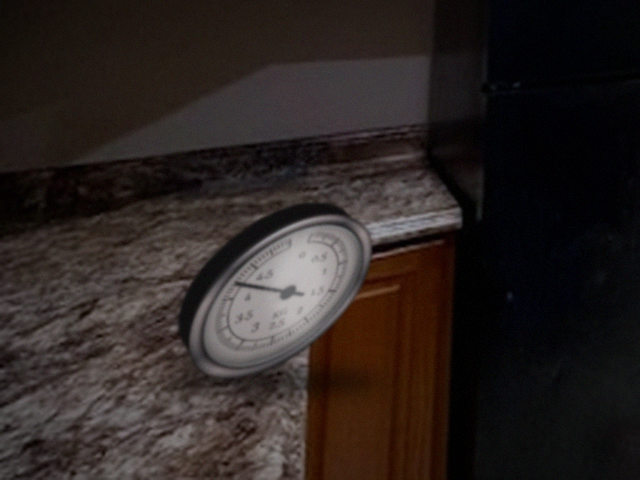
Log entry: 4.25 kg
